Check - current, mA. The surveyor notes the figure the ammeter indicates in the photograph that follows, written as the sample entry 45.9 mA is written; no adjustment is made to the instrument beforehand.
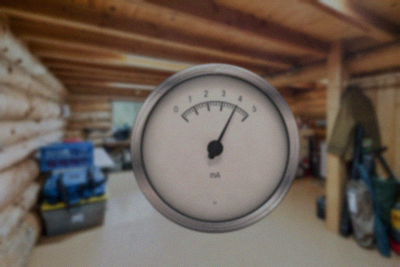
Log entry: 4 mA
